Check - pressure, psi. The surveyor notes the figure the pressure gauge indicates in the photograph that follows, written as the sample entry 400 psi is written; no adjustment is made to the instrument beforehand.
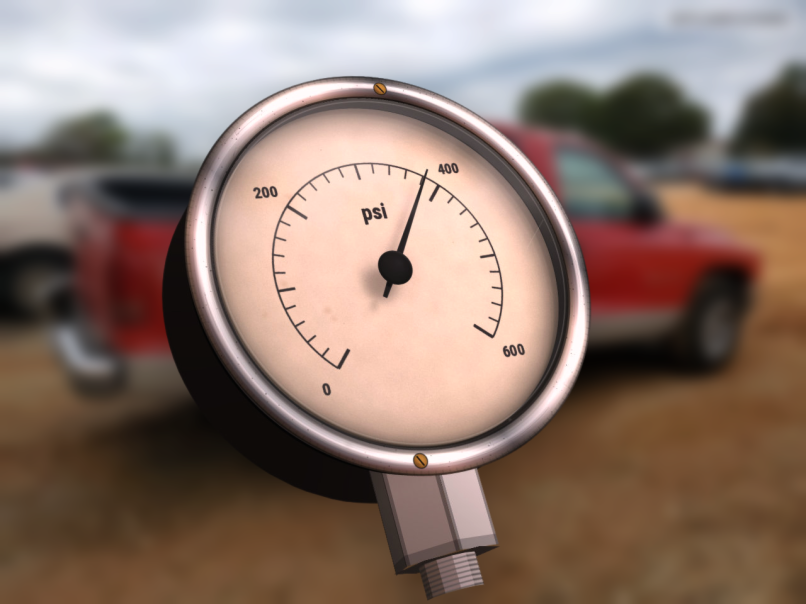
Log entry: 380 psi
